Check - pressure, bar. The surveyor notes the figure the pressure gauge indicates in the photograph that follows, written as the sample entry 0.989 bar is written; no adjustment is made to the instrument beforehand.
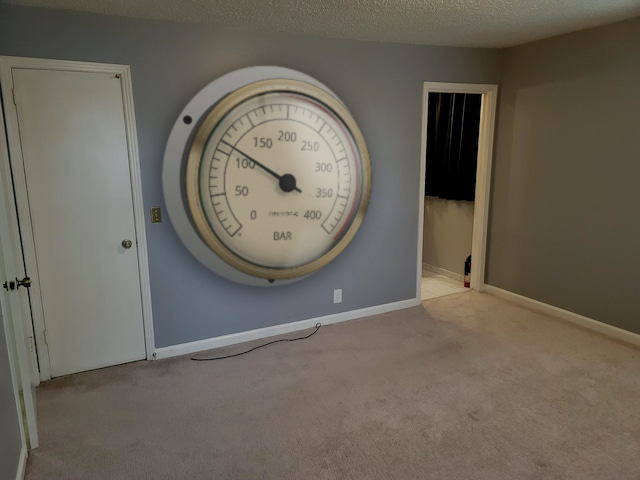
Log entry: 110 bar
